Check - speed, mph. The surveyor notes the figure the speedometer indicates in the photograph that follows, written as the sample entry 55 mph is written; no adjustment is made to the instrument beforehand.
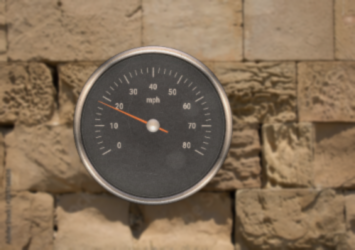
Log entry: 18 mph
